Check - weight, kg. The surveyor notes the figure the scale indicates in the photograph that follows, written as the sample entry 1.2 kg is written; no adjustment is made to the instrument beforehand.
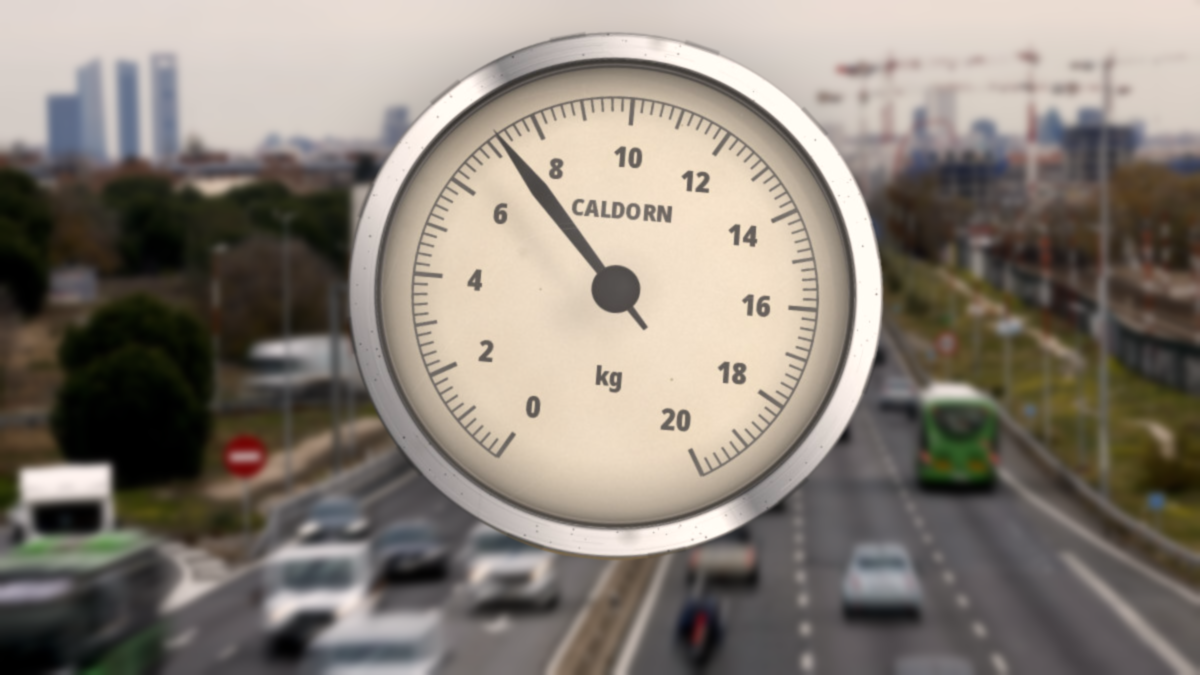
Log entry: 7.2 kg
